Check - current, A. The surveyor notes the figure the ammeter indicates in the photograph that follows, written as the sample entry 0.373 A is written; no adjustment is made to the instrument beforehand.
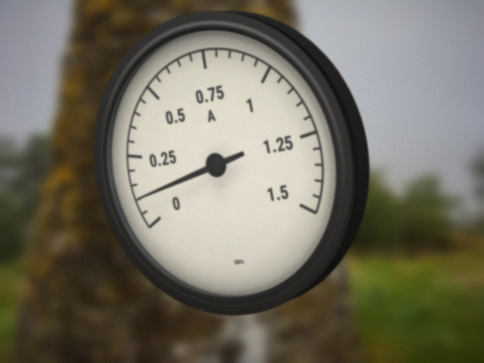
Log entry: 0.1 A
